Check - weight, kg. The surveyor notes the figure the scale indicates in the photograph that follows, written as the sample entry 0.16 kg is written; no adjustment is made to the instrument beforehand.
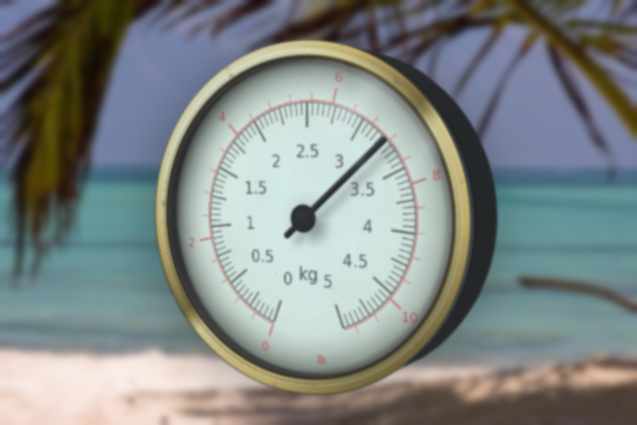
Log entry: 3.25 kg
